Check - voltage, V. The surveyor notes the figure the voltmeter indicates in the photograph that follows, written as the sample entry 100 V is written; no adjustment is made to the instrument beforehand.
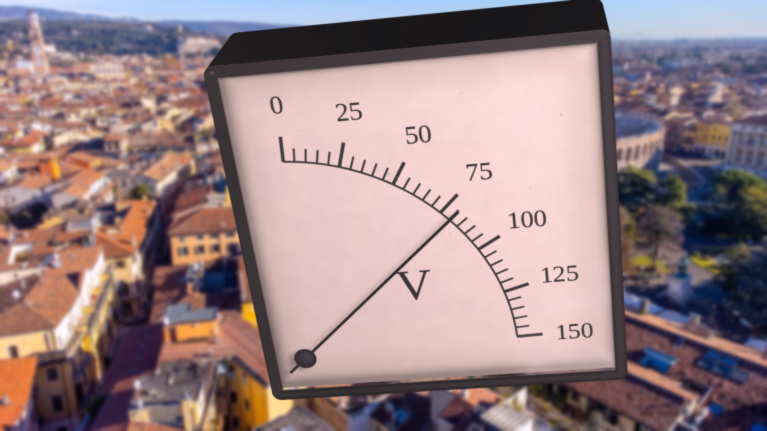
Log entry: 80 V
